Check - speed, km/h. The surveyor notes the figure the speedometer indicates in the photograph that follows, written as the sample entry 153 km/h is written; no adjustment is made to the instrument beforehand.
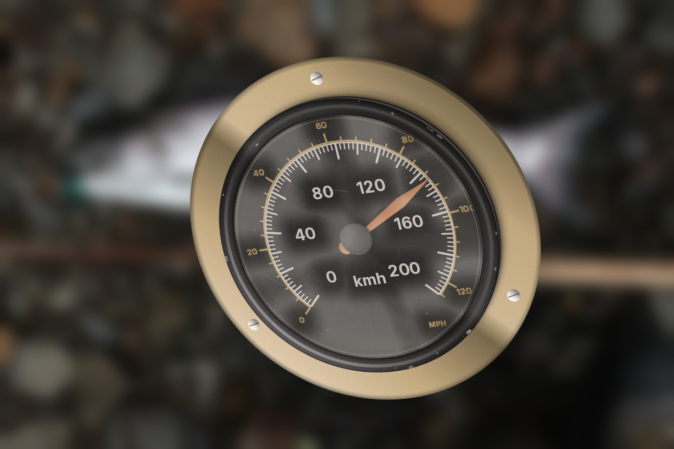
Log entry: 144 km/h
